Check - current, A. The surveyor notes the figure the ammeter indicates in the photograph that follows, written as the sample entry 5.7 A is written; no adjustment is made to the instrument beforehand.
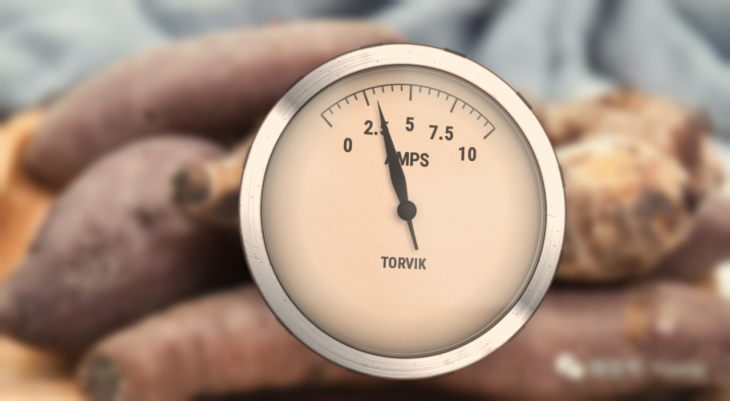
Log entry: 3 A
